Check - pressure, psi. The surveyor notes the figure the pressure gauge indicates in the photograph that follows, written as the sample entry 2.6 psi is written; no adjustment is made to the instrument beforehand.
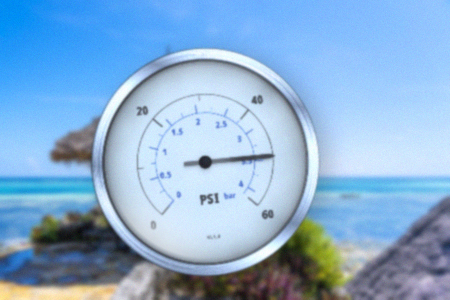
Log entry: 50 psi
